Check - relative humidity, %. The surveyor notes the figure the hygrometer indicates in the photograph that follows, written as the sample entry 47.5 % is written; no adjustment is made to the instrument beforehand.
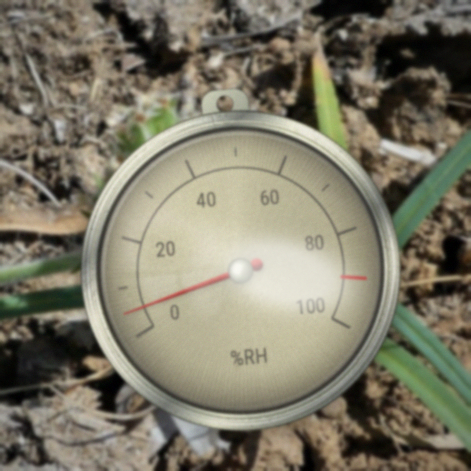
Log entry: 5 %
